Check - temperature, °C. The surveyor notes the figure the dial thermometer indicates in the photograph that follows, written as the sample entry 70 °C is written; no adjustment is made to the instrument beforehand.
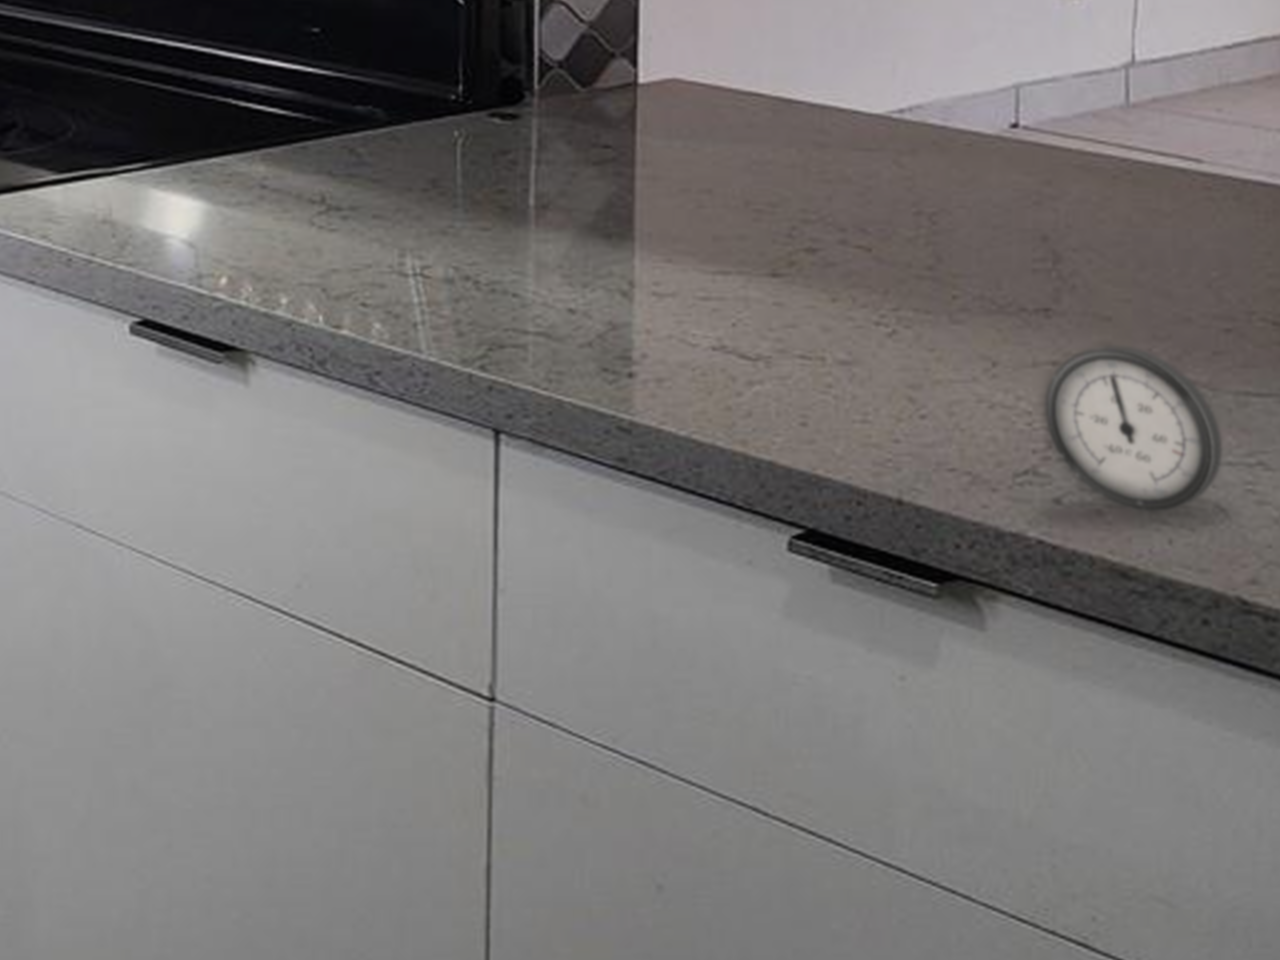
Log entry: 4 °C
